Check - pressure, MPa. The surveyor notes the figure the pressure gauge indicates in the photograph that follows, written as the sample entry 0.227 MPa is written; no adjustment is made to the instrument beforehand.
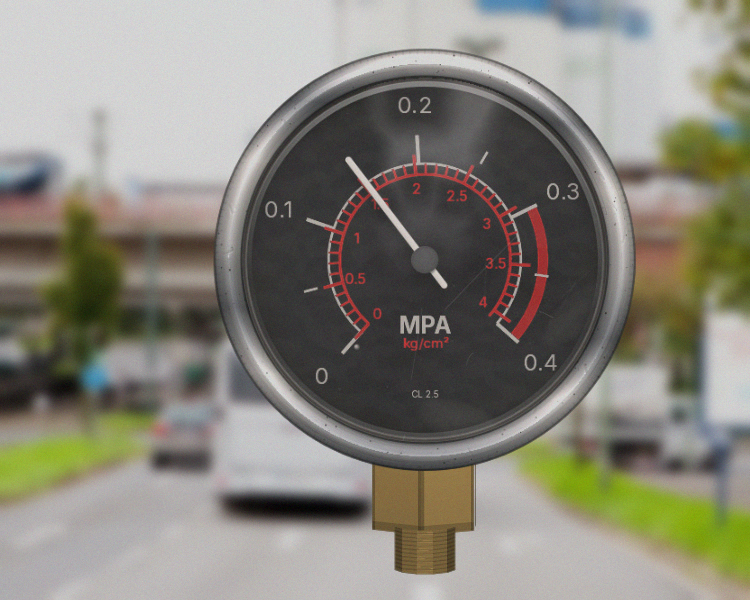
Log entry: 0.15 MPa
